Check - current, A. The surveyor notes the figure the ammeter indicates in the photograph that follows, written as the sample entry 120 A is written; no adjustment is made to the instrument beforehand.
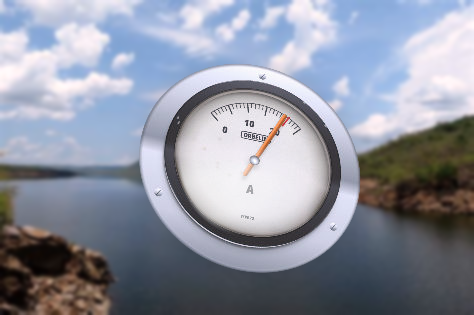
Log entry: 20 A
